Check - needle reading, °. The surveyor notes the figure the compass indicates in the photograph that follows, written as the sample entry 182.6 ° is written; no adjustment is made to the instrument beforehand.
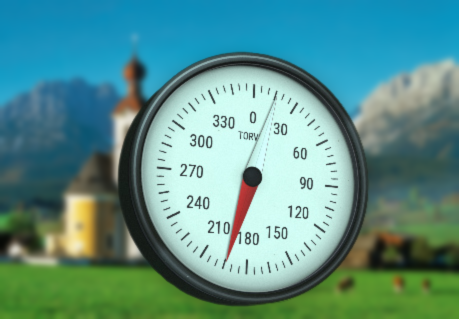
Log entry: 195 °
